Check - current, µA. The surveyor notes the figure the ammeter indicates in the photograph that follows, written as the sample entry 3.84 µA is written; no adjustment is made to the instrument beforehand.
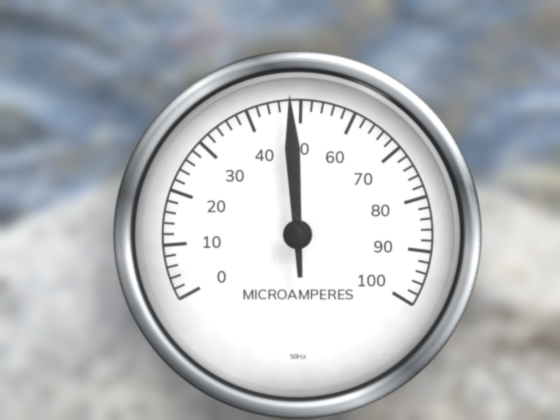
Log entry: 48 µA
